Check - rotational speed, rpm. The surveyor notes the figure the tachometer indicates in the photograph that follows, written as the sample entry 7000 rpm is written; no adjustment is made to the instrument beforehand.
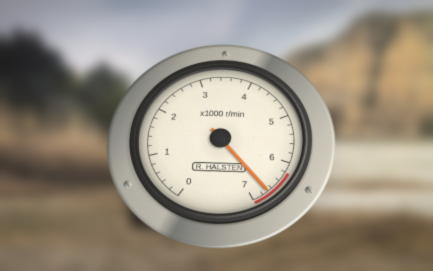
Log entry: 6700 rpm
